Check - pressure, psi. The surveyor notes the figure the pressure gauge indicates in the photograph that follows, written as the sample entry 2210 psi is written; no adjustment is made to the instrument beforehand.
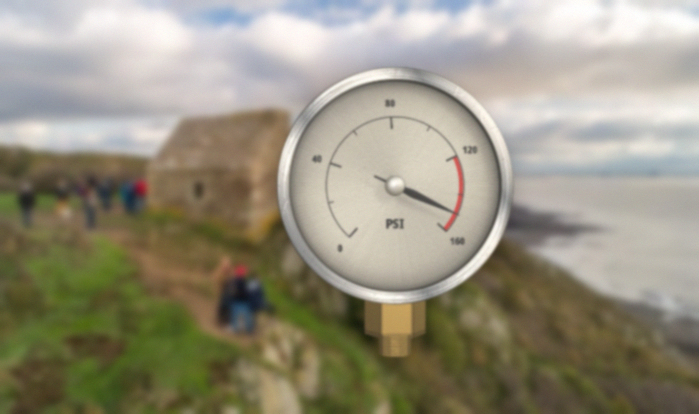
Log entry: 150 psi
